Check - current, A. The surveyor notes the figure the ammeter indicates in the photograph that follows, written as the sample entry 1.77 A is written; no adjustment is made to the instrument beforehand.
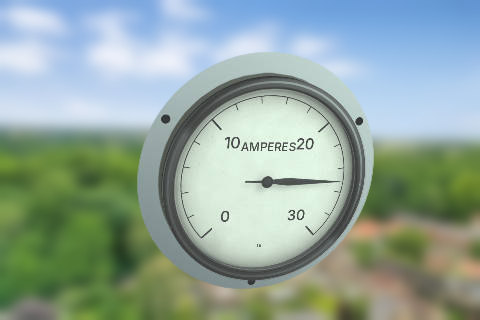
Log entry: 25 A
